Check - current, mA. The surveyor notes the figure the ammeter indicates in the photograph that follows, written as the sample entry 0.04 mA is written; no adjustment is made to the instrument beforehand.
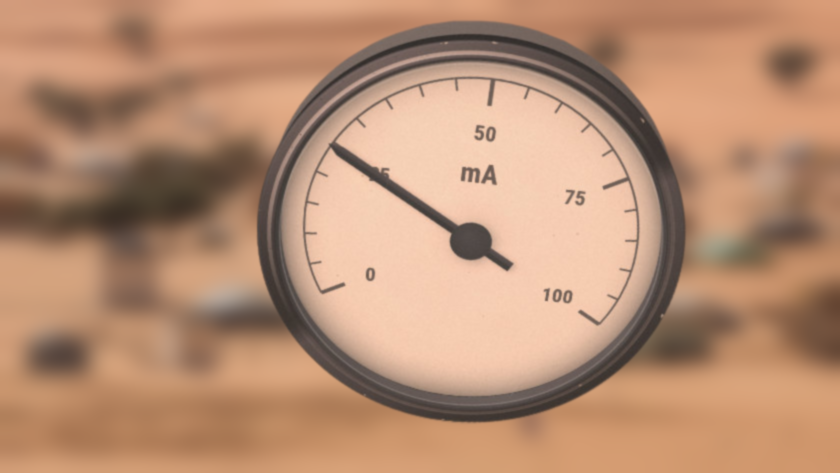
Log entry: 25 mA
